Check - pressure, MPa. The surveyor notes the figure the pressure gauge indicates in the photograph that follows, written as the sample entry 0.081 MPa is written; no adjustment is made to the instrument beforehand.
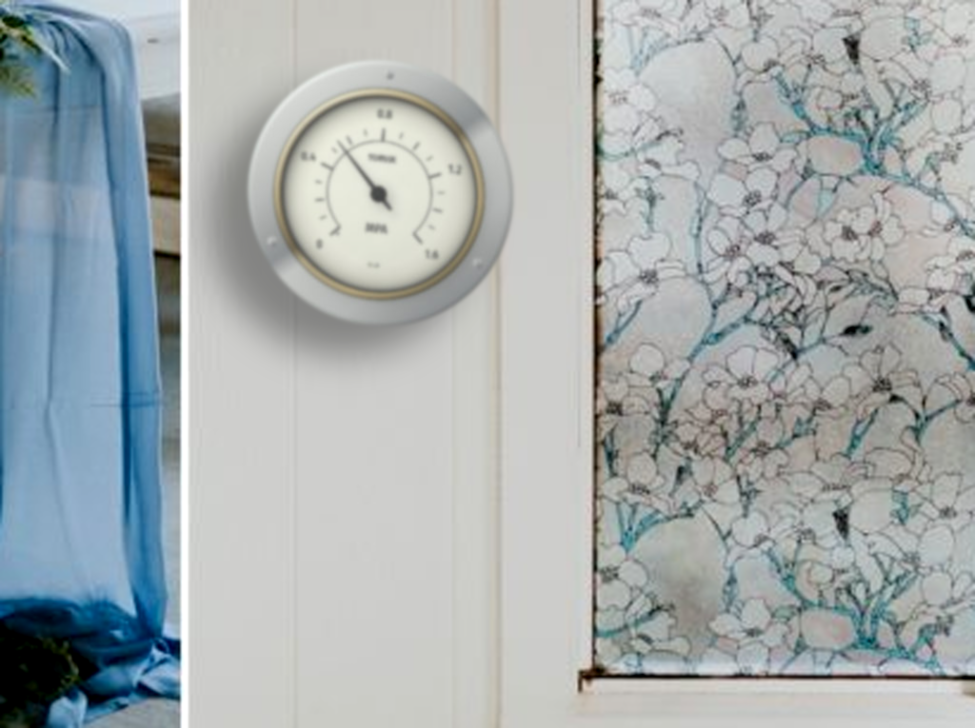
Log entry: 0.55 MPa
